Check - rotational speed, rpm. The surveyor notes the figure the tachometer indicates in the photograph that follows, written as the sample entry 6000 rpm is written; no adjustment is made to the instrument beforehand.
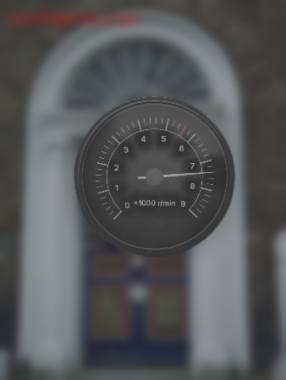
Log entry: 7400 rpm
